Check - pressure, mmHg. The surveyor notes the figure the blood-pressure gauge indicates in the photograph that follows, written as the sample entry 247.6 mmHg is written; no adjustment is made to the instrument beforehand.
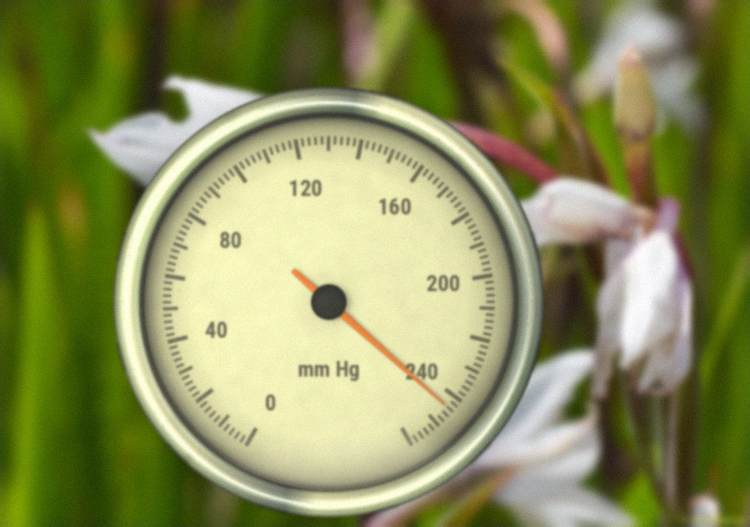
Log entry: 244 mmHg
